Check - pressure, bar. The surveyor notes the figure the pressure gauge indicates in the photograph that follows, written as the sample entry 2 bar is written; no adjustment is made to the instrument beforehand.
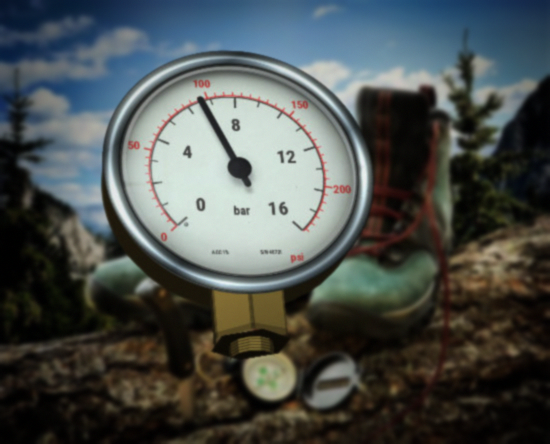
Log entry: 6.5 bar
